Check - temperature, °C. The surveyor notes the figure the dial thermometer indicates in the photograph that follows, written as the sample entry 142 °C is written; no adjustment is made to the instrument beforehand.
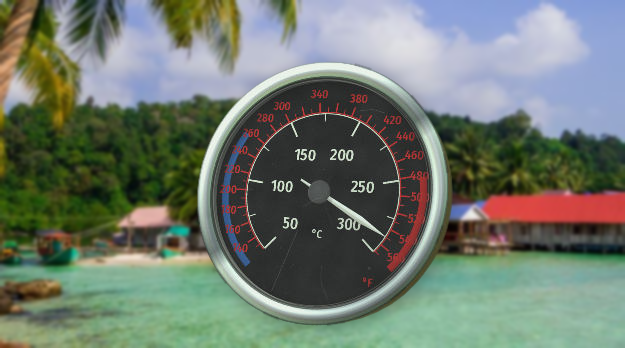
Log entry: 287.5 °C
